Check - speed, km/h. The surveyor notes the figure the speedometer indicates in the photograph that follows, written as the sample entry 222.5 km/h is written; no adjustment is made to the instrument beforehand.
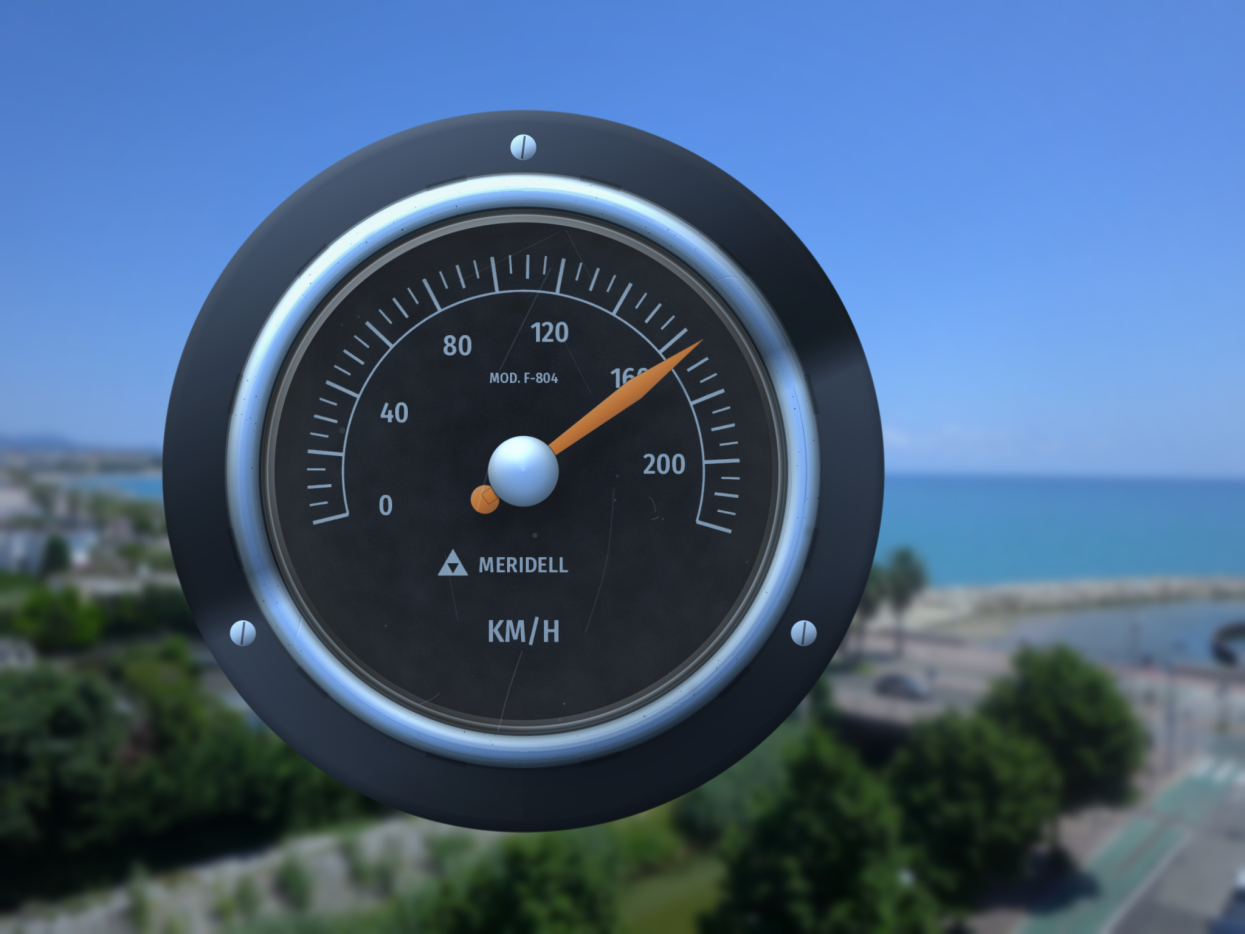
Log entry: 165 km/h
